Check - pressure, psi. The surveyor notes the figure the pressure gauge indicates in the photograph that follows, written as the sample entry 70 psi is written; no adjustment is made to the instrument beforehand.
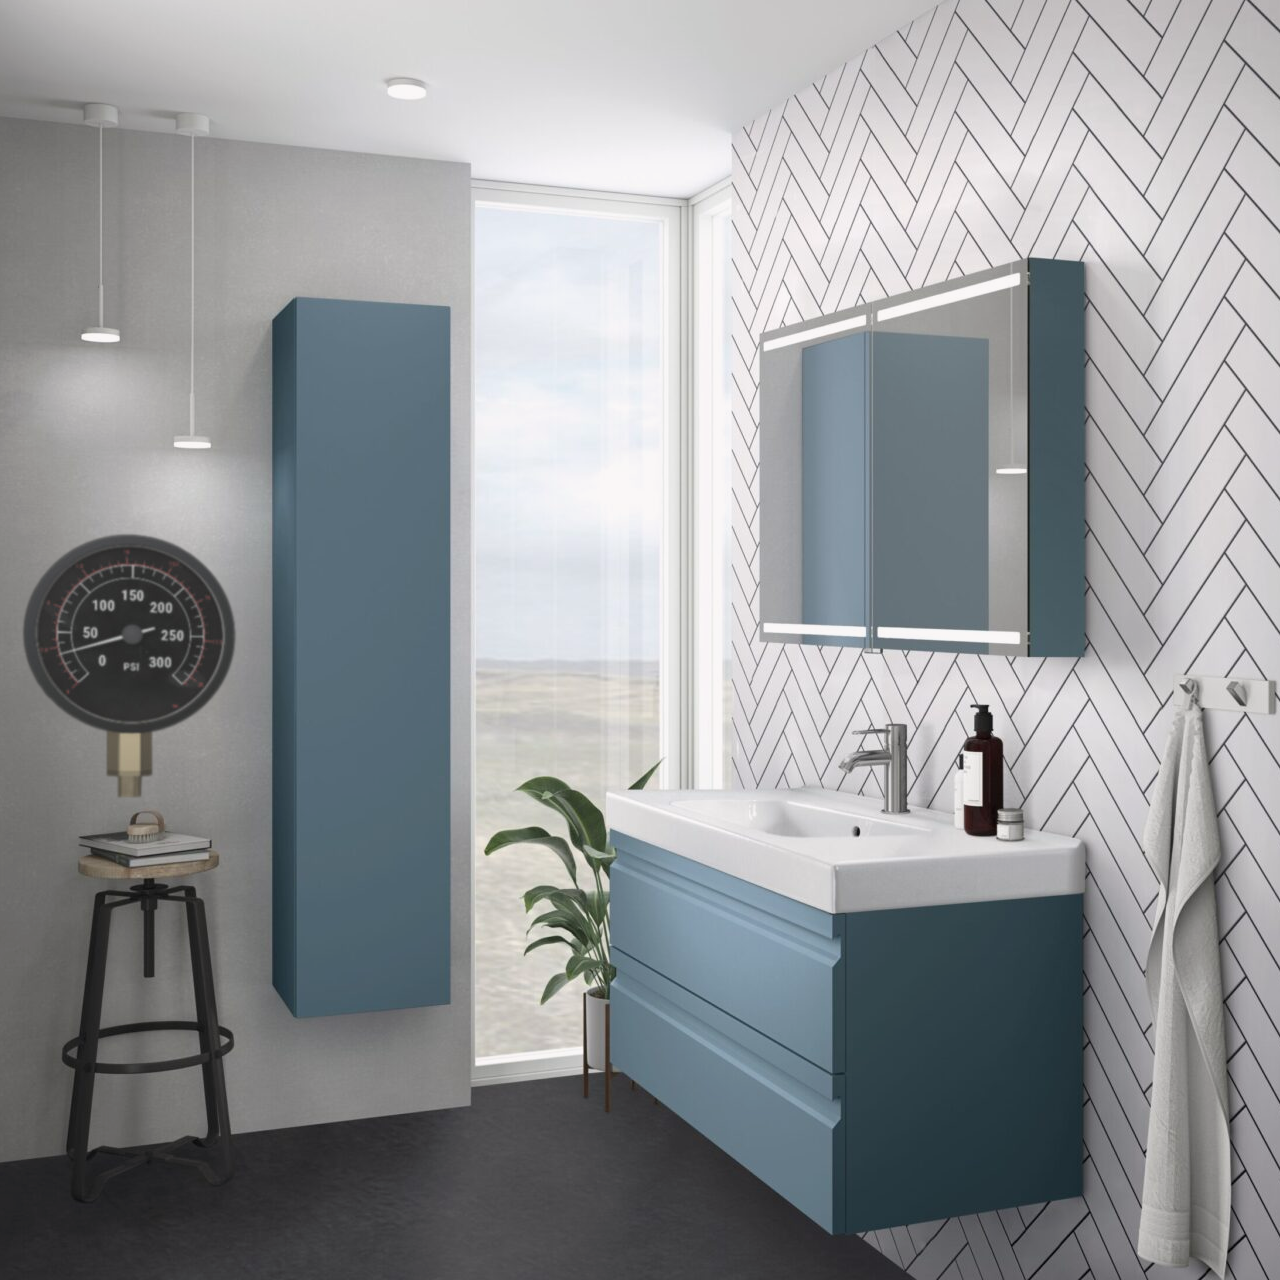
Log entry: 30 psi
